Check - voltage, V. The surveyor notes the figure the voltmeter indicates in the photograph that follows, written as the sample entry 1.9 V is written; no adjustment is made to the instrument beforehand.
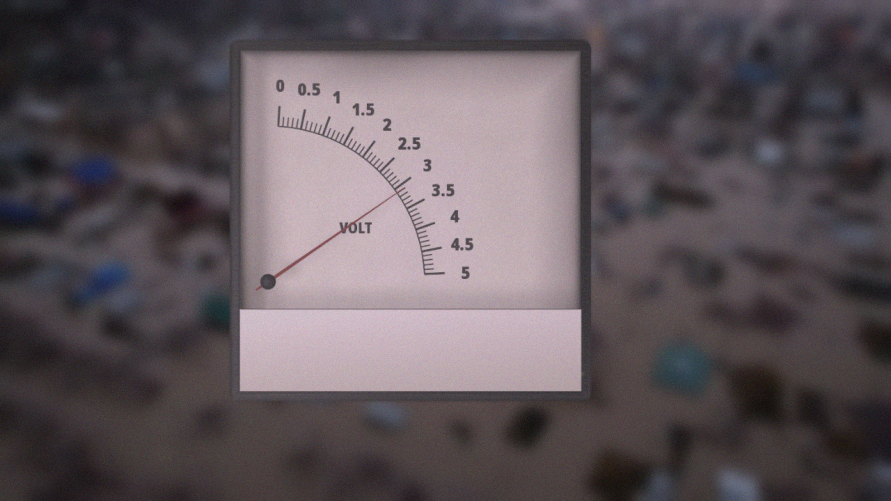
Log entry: 3.1 V
